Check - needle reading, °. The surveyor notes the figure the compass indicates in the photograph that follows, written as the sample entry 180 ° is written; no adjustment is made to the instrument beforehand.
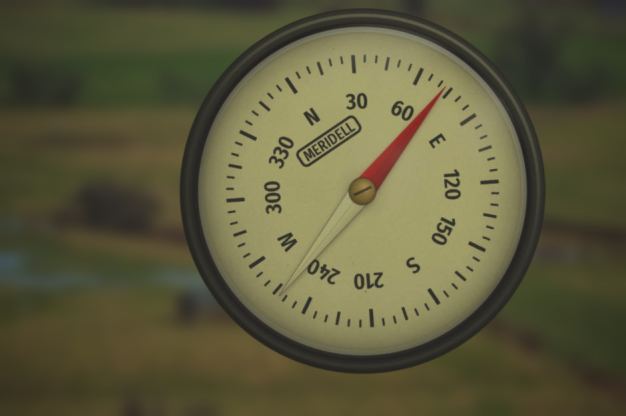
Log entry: 72.5 °
